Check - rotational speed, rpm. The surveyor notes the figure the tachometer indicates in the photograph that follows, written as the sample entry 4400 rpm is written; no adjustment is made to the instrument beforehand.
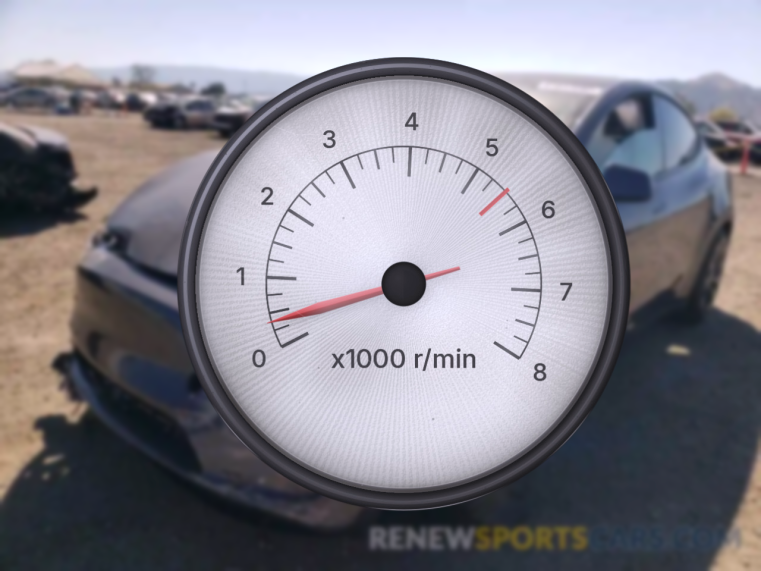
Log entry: 375 rpm
